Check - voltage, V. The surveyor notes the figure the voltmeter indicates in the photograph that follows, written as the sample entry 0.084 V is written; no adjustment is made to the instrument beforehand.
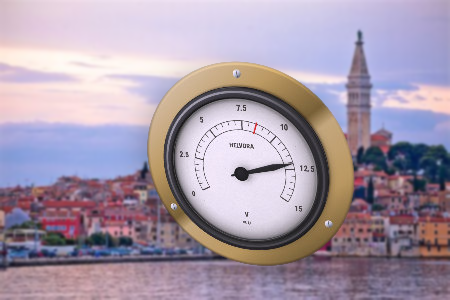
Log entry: 12 V
